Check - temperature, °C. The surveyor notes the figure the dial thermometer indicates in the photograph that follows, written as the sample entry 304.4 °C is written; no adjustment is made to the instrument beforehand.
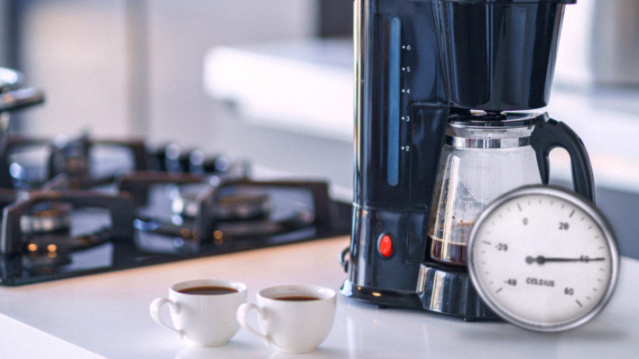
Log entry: 40 °C
